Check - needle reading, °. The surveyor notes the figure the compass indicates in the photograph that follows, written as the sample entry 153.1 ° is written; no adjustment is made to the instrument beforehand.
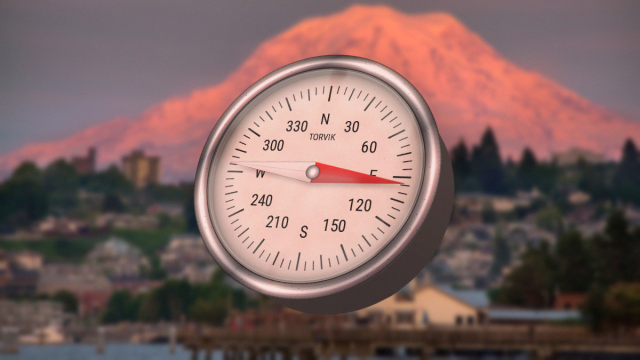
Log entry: 95 °
